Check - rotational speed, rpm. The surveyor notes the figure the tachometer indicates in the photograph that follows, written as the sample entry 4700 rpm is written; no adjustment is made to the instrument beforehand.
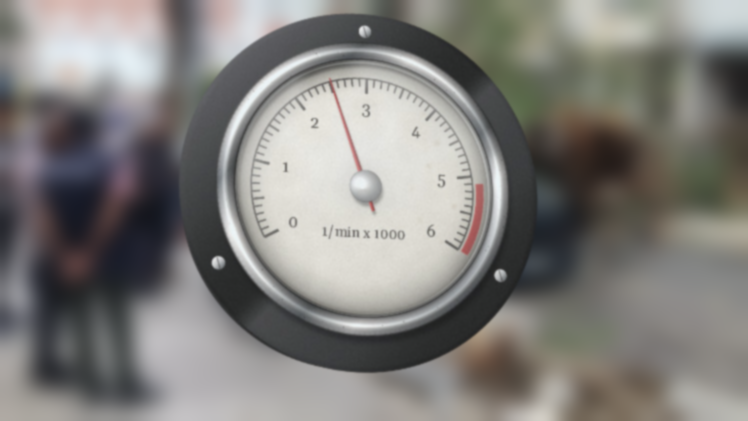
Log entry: 2500 rpm
